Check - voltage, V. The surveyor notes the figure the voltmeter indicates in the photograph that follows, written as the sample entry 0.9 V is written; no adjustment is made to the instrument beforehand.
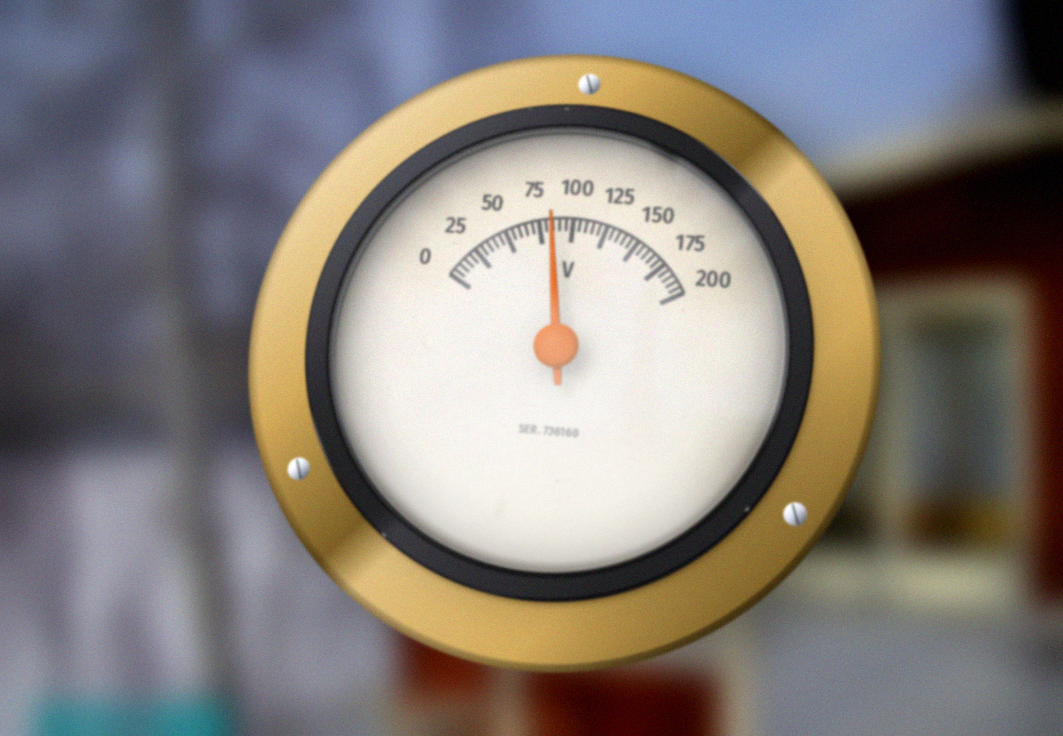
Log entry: 85 V
